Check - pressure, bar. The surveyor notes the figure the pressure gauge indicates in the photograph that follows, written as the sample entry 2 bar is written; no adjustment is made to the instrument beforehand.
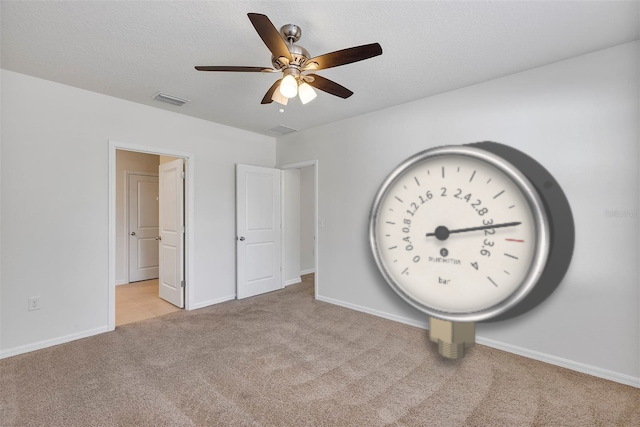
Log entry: 3.2 bar
